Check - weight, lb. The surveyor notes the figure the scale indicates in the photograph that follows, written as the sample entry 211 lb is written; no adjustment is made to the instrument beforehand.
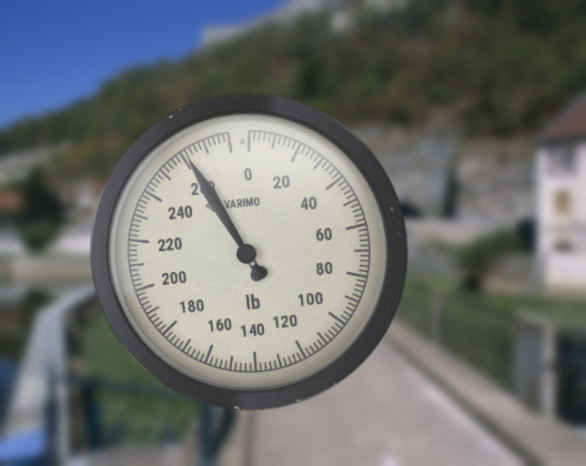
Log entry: 262 lb
